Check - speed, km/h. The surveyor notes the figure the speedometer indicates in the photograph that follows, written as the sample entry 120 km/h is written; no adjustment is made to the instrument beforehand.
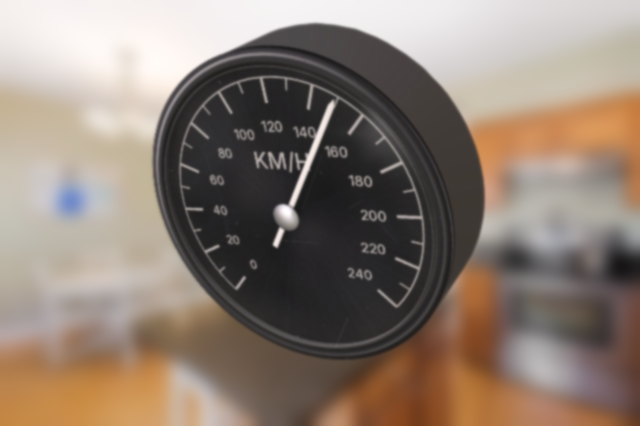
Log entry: 150 km/h
